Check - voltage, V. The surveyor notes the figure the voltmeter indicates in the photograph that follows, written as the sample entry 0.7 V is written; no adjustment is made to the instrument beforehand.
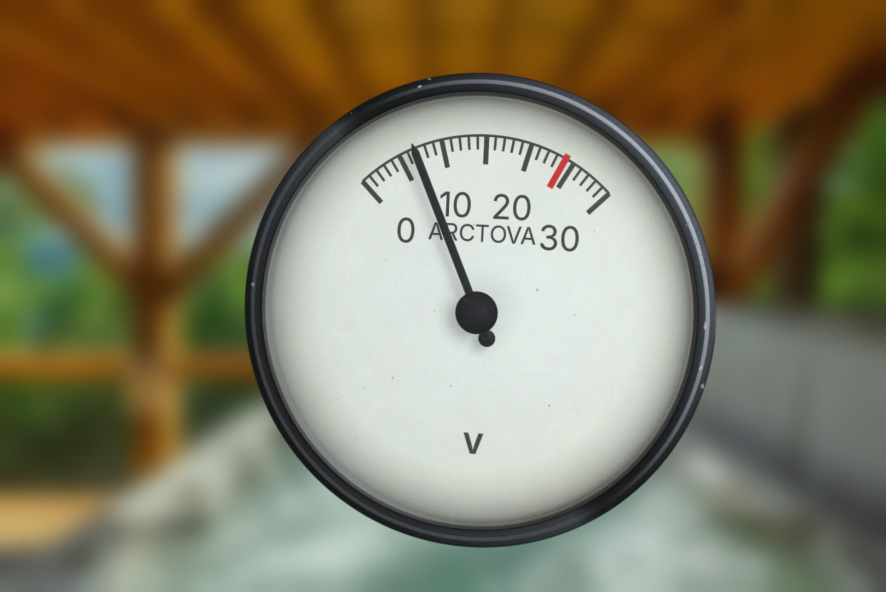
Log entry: 7 V
